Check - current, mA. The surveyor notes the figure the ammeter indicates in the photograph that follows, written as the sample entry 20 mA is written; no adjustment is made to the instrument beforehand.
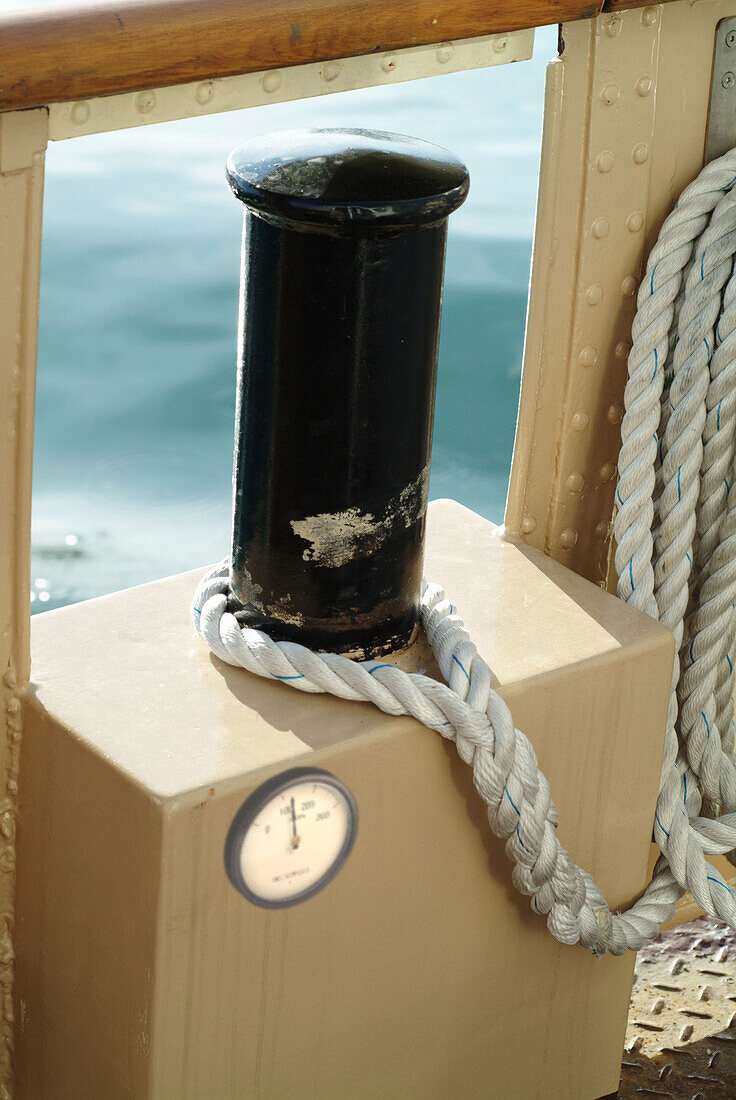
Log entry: 125 mA
